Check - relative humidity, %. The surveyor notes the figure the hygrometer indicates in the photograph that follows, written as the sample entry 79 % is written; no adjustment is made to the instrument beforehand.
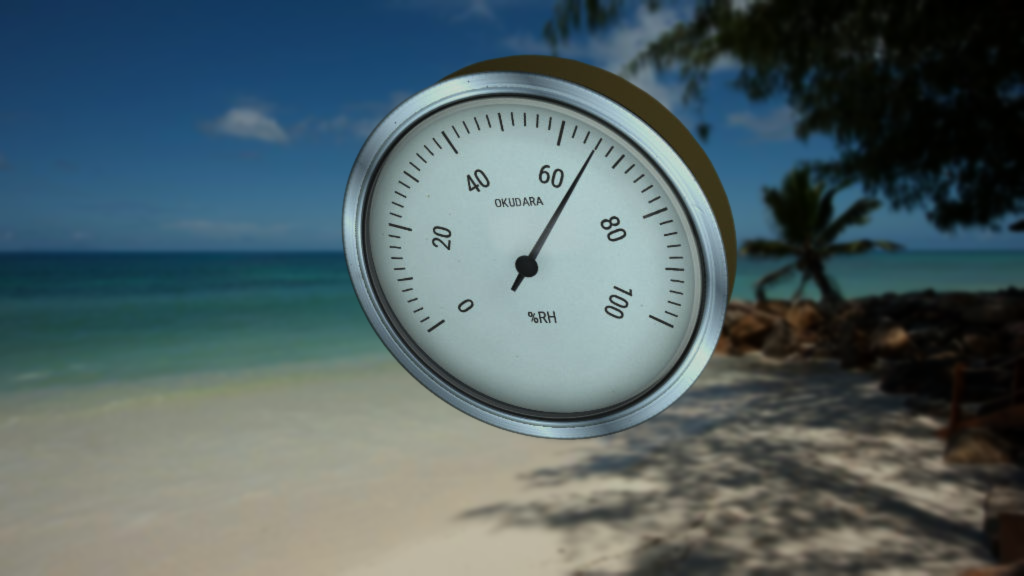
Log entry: 66 %
